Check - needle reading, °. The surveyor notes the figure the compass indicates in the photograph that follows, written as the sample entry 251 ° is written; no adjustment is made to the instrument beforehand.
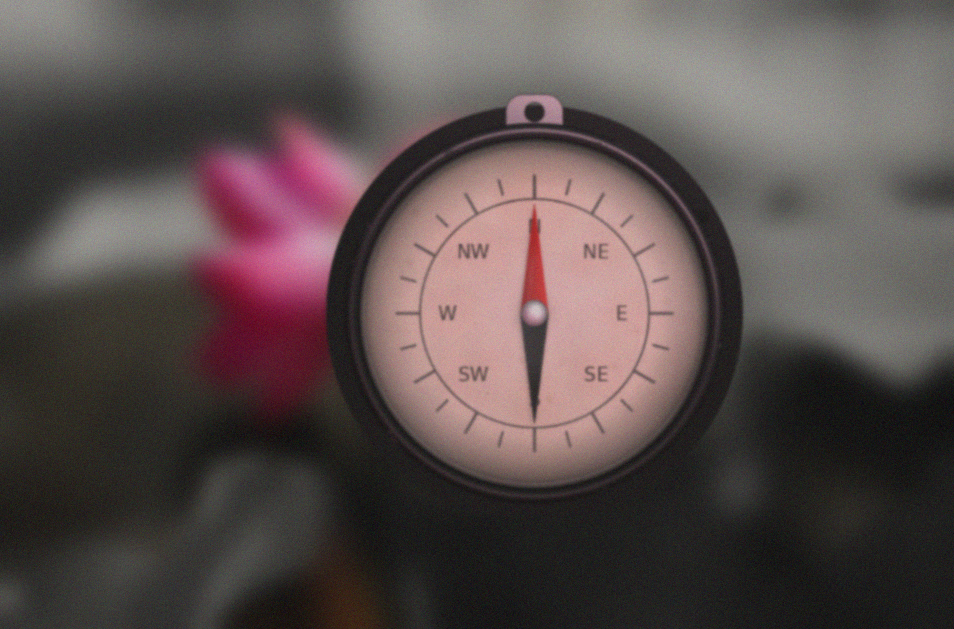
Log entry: 0 °
